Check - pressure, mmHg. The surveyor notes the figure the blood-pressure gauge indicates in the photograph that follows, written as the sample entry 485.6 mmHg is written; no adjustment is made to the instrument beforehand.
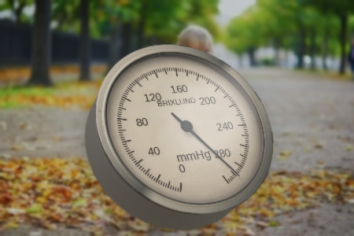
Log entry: 290 mmHg
